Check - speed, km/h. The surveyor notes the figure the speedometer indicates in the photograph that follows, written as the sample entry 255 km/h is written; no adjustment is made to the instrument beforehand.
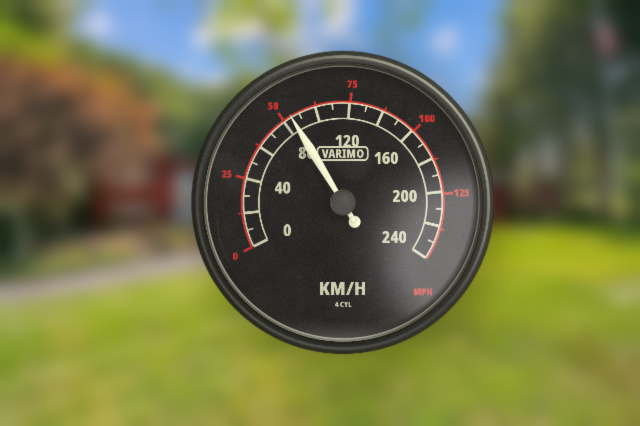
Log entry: 85 km/h
